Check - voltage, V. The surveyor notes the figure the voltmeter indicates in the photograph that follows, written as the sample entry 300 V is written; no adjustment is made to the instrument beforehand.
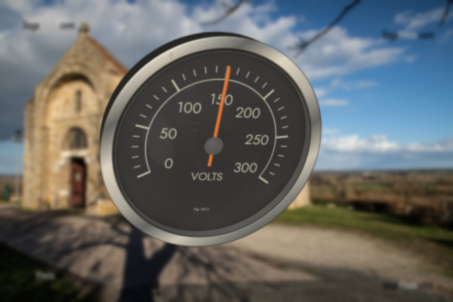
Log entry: 150 V
